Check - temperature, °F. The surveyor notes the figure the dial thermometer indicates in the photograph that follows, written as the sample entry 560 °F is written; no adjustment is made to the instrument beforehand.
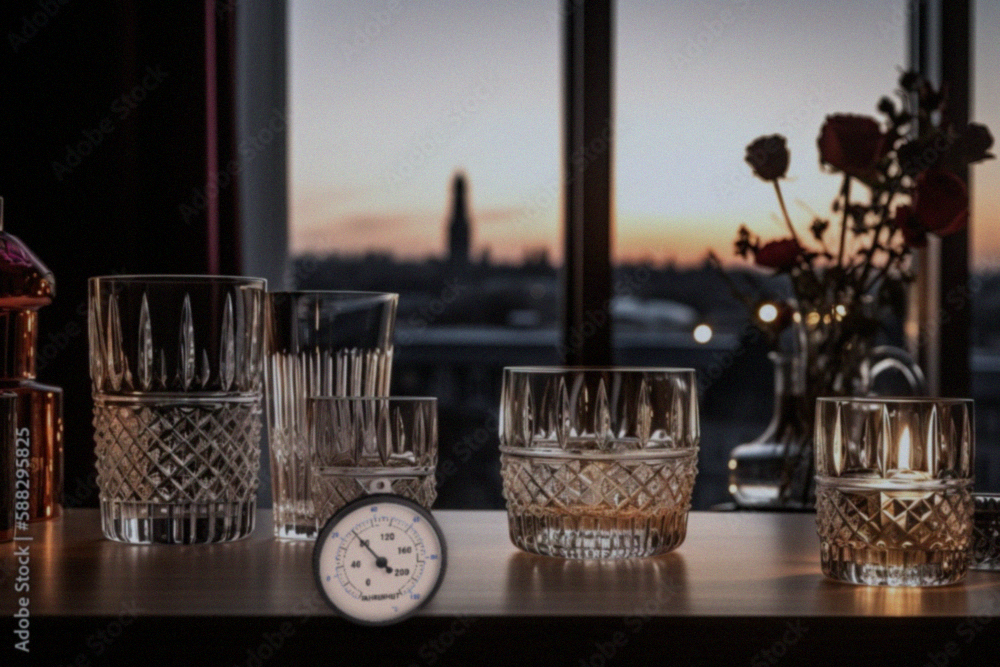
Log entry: 80 °F
